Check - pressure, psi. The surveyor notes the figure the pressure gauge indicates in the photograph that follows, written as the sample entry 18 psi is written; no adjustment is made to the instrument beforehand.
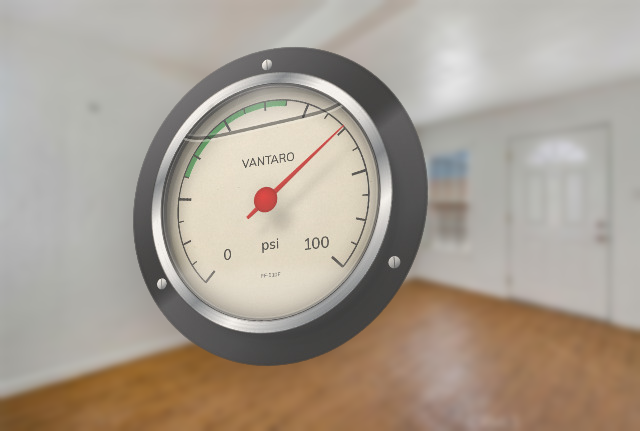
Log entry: 70 psi
